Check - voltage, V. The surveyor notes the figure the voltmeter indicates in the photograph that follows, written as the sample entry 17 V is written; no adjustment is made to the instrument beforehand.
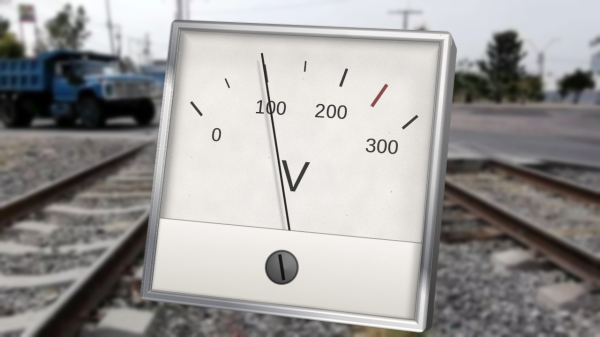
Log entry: 100 V
